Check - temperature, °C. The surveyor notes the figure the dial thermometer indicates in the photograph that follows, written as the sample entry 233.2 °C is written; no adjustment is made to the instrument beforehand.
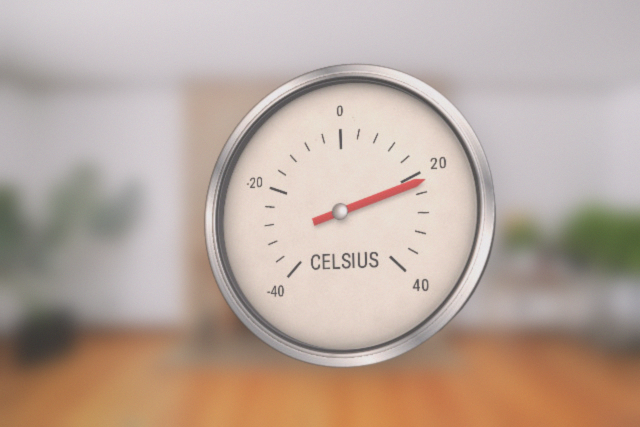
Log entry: 22 °C
